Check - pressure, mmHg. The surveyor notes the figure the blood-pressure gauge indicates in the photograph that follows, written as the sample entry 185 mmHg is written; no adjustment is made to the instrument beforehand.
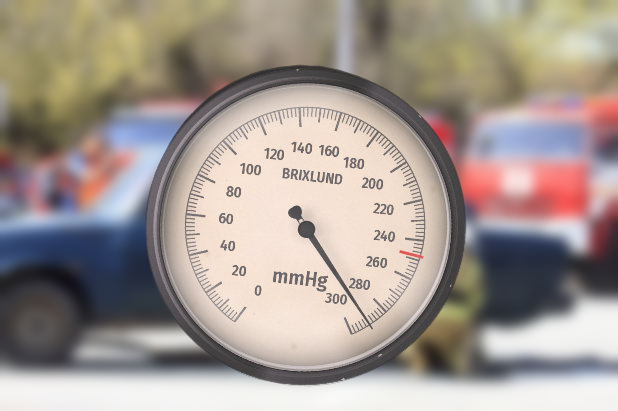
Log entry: 290 mmHg
